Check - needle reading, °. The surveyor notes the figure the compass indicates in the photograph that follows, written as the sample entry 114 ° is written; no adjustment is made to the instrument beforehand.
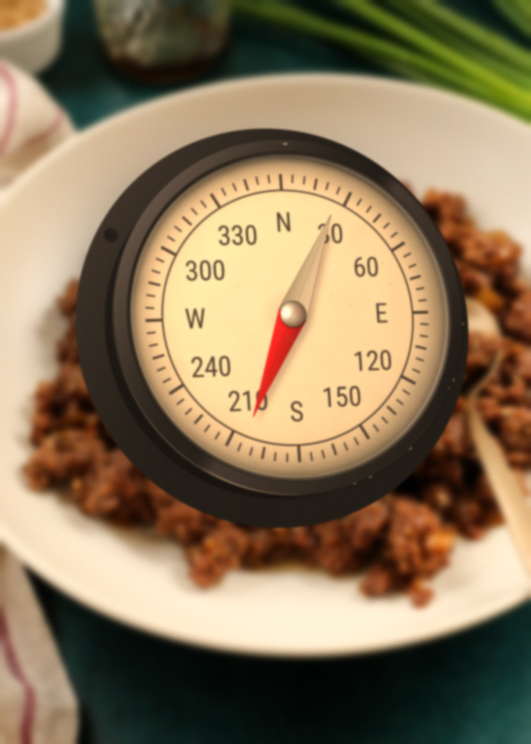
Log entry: 205 °
